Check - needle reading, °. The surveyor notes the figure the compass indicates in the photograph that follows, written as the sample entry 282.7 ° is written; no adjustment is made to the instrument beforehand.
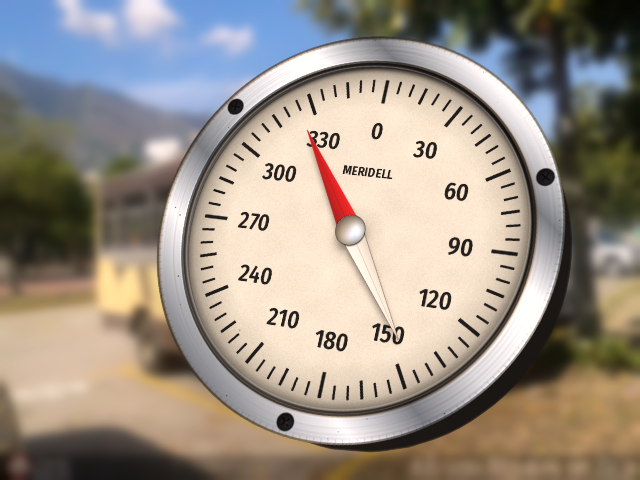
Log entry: 325 °
